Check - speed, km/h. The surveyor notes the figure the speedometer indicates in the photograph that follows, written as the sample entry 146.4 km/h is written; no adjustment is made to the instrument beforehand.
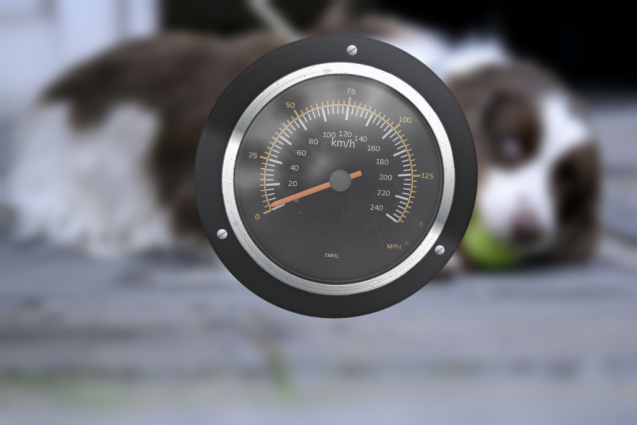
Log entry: 4 km/h
